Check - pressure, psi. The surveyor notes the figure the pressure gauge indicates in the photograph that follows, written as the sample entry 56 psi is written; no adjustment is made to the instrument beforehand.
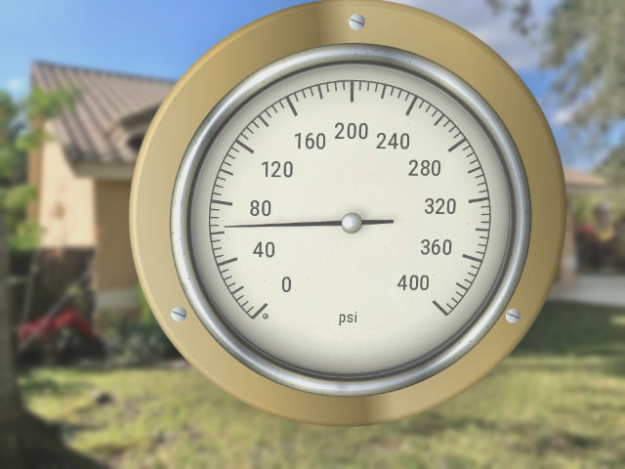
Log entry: 65 psi
